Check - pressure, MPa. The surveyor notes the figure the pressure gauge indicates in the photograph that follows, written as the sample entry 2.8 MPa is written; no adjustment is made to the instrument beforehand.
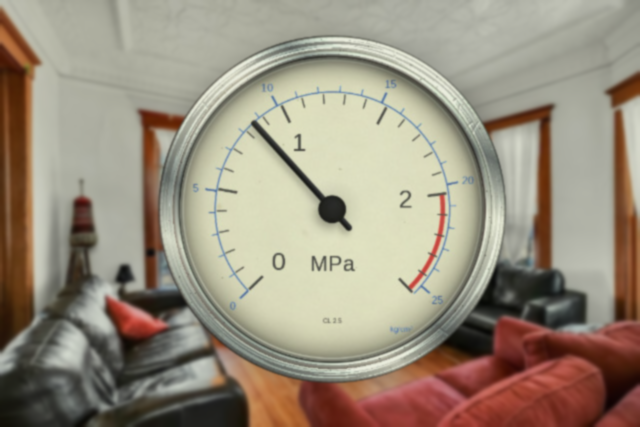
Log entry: 0.85 MPa
